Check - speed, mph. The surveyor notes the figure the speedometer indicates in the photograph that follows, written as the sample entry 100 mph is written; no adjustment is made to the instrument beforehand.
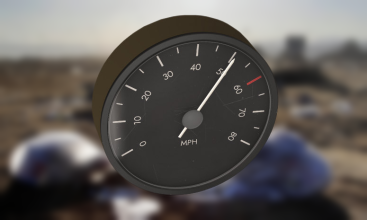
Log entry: 50 mph
